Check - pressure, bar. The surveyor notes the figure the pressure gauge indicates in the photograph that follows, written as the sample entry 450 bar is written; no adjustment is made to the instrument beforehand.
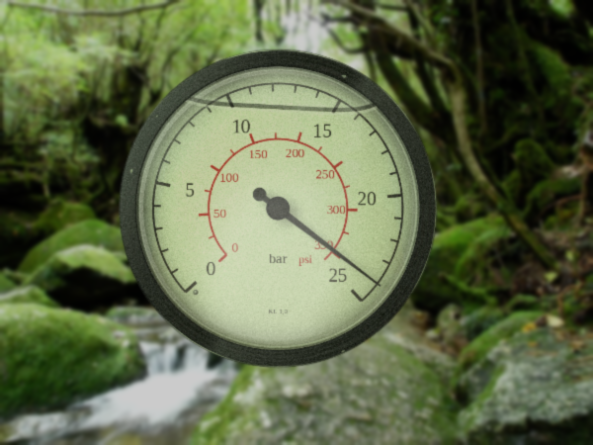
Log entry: 24 bar
